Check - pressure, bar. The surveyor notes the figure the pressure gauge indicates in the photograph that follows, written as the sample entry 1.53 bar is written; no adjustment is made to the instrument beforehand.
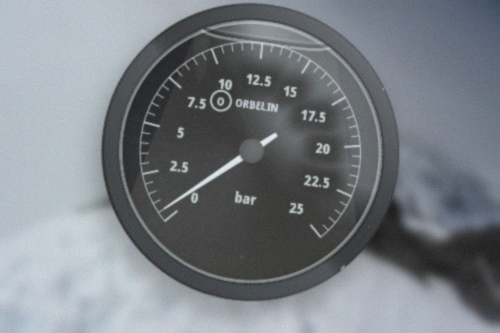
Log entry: 0.5 bar
